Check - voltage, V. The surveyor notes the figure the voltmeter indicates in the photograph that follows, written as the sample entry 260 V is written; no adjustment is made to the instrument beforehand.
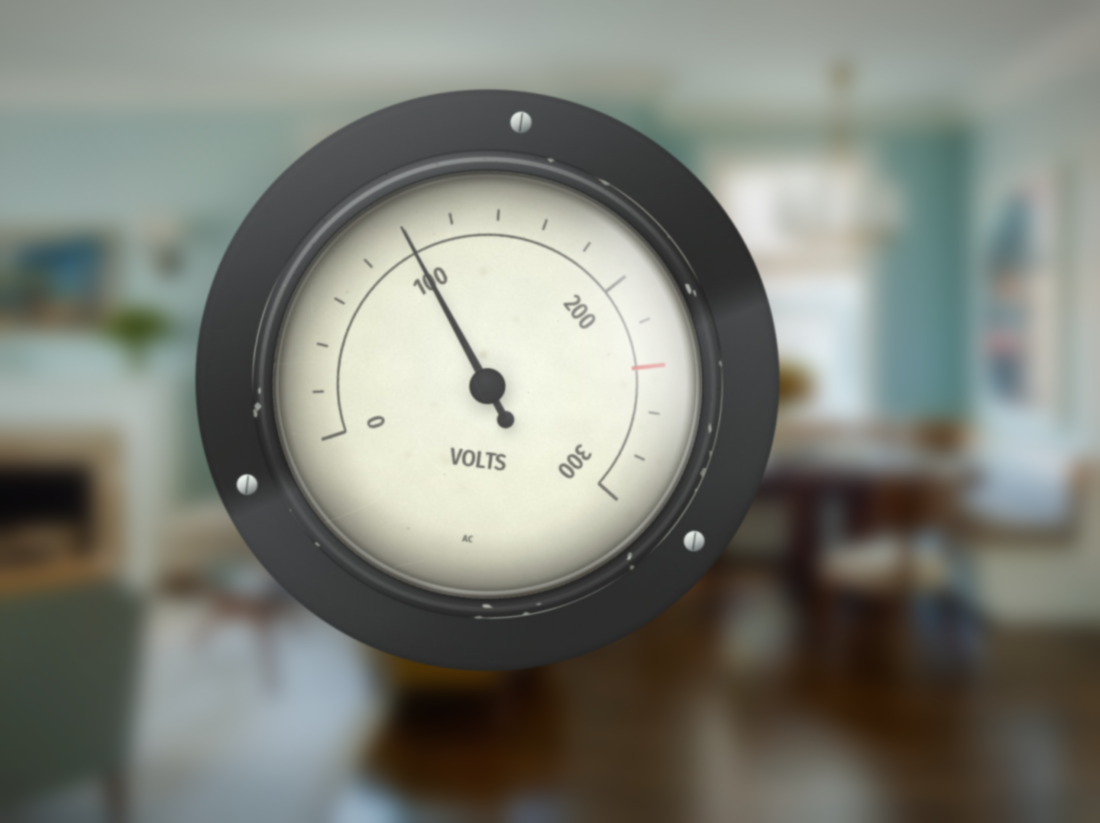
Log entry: 100 V
